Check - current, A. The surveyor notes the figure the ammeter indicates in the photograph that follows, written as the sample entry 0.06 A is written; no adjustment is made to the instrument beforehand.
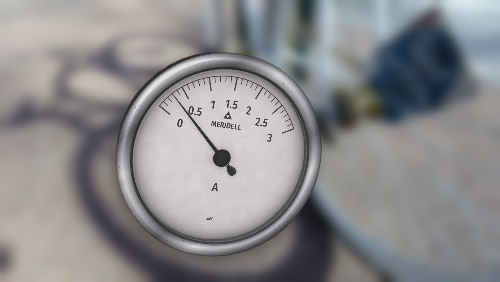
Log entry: 0.3 A
